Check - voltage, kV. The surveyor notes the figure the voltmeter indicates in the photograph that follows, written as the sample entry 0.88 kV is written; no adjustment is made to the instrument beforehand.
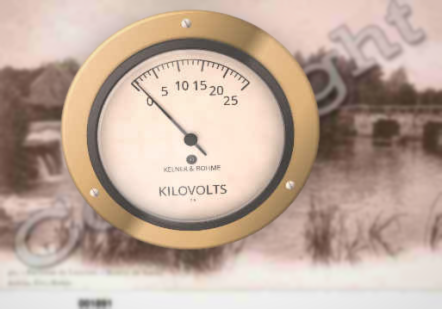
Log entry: 1 kV
